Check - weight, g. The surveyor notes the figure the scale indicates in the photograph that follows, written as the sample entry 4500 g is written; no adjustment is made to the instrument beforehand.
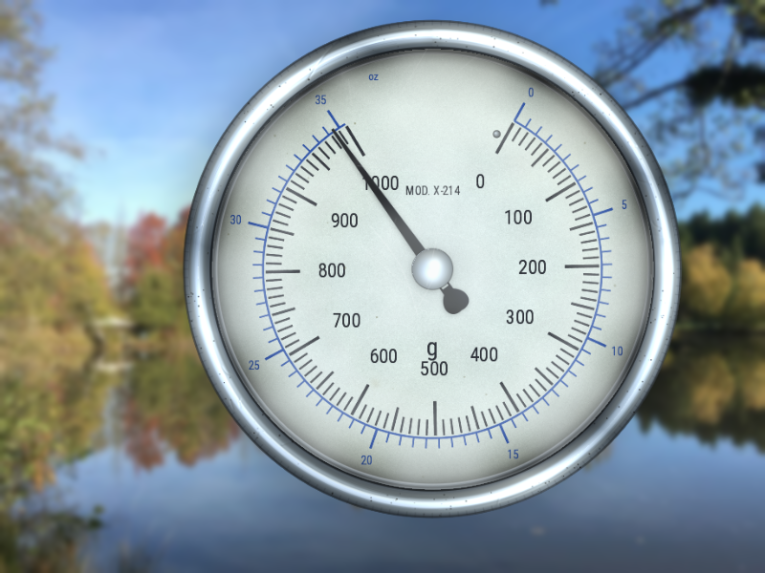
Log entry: 985 g
